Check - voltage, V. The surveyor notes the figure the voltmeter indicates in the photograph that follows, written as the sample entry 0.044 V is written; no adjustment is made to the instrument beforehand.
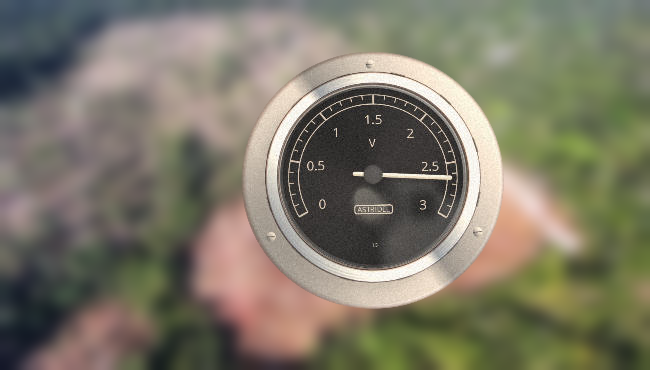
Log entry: 2.65 V
